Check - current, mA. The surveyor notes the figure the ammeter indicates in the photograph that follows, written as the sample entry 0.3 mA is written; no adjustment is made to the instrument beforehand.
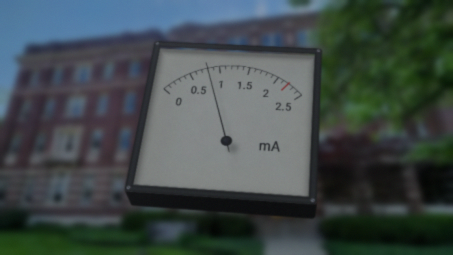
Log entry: 0.8 mA
